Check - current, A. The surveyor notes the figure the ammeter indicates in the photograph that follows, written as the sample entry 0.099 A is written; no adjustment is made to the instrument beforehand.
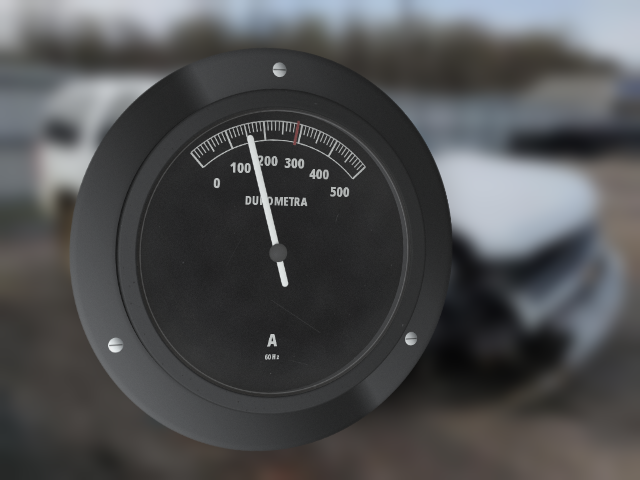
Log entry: 150 A
